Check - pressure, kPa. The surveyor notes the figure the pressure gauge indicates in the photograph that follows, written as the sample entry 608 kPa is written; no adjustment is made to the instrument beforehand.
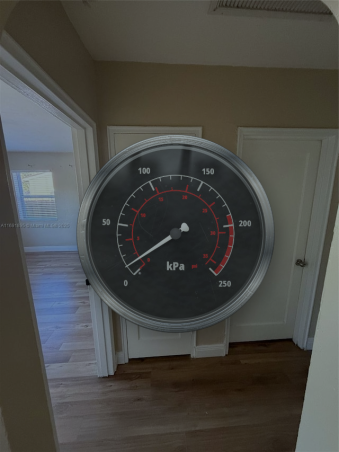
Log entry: 10 kPa
